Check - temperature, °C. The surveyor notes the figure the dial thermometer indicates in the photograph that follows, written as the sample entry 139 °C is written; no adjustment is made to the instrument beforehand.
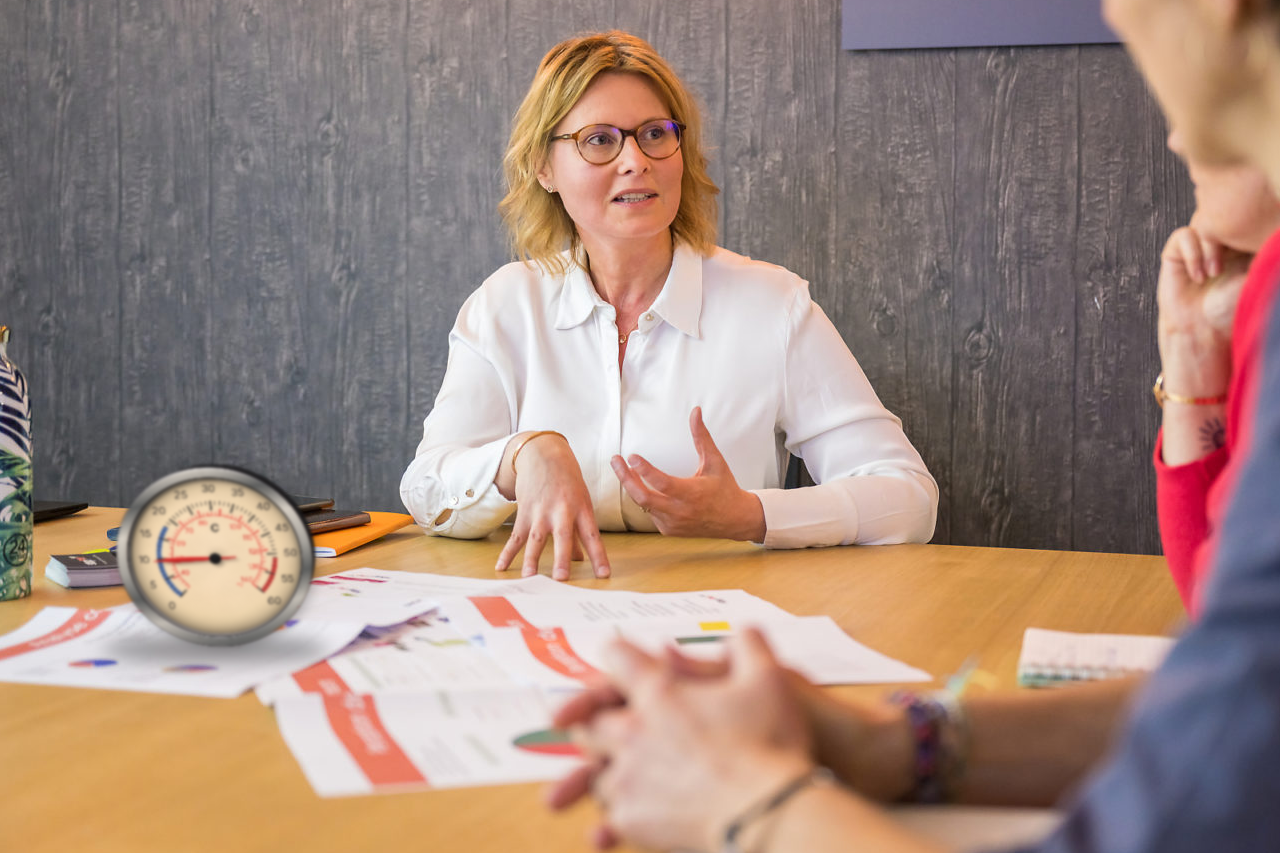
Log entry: 10 °C
